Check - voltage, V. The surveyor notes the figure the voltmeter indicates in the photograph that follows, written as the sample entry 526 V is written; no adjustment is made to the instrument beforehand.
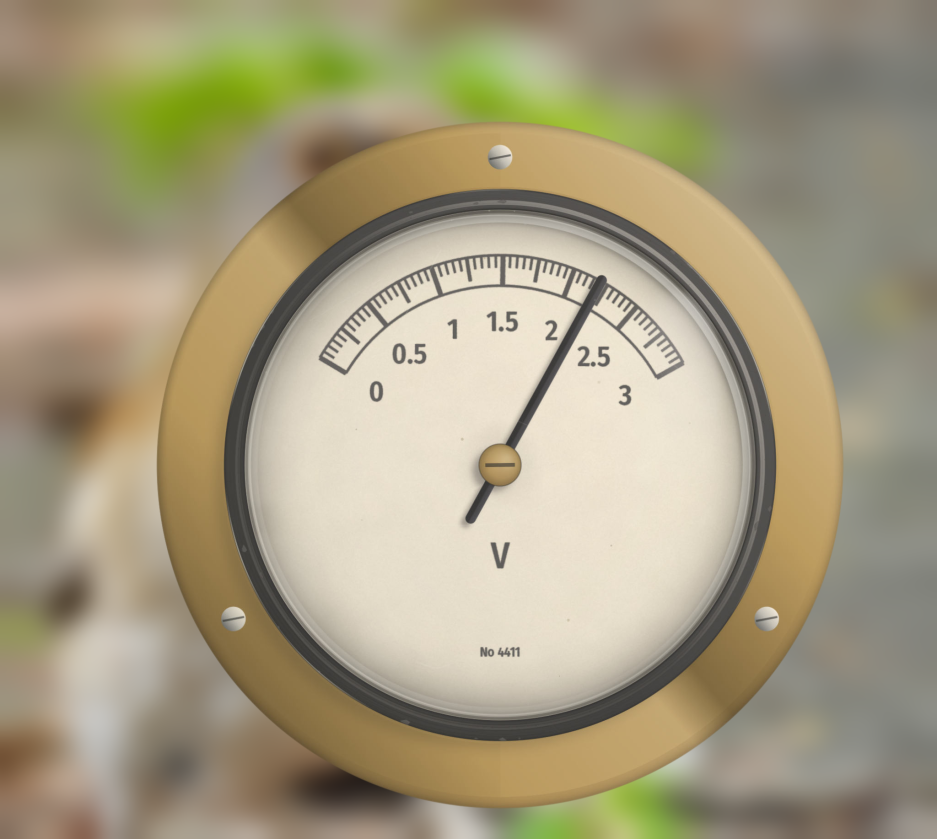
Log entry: 2.2 V
